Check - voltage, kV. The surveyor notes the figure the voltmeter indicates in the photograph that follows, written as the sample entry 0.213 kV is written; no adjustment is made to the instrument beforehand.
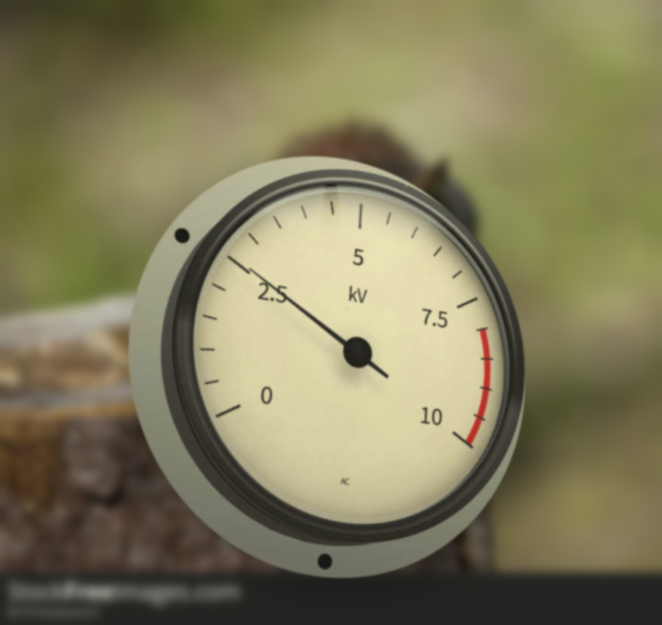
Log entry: 2.5 kV
